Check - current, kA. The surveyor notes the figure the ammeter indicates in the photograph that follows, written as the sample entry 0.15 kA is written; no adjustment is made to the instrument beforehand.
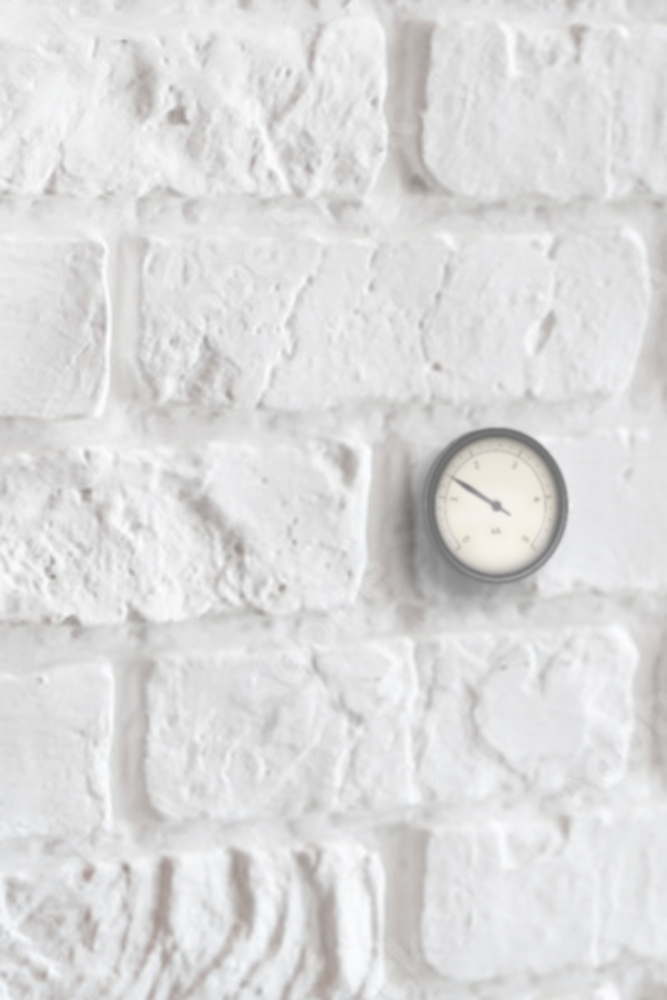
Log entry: 1.4 kA
